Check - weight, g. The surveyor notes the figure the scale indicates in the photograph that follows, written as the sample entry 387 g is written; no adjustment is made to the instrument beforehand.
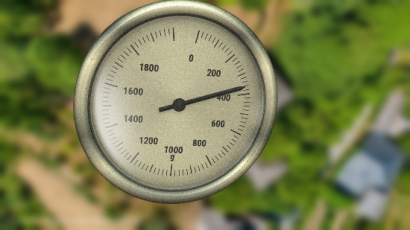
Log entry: 360 g
